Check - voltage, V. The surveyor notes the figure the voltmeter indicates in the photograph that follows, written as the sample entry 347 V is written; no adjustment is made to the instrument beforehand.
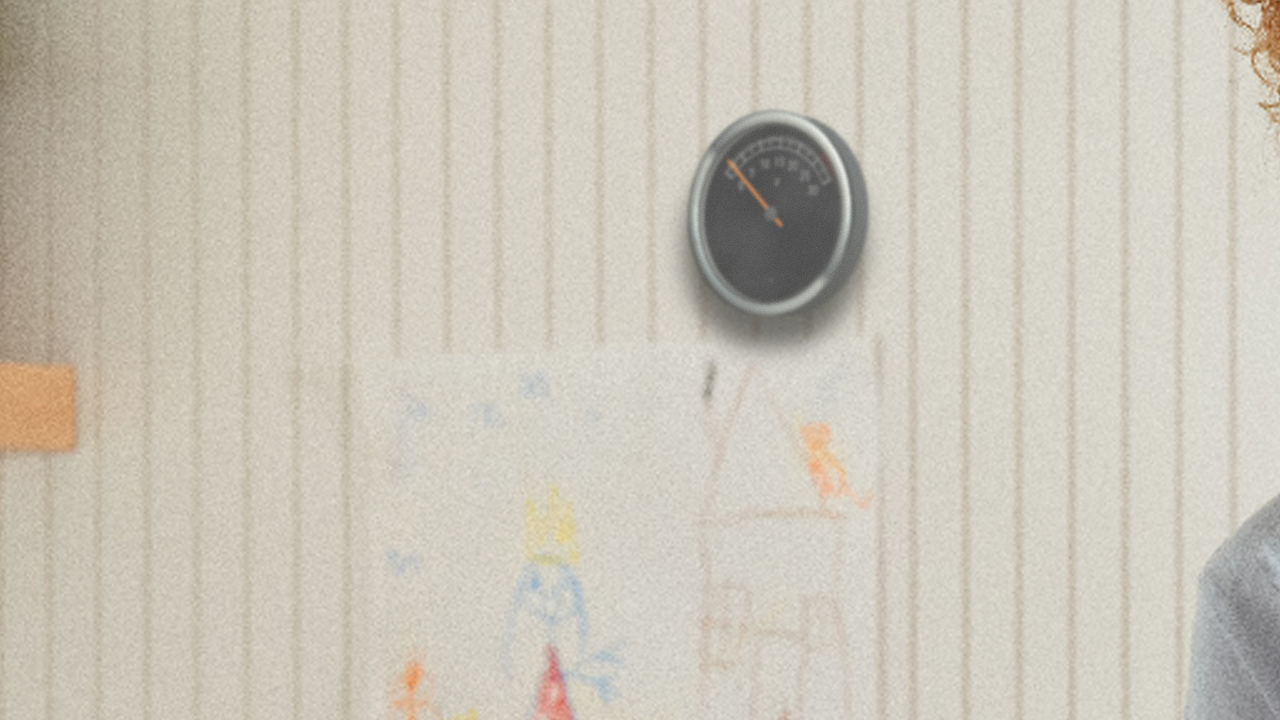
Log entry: 2.5 V
